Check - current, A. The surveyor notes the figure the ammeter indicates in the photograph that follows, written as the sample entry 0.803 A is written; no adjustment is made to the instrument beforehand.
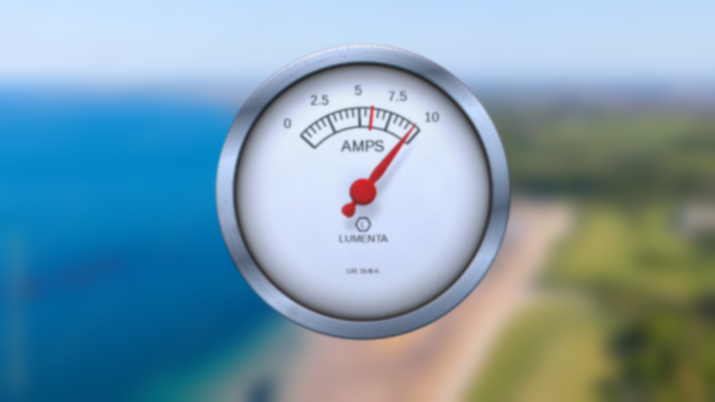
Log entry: 9.5 A
